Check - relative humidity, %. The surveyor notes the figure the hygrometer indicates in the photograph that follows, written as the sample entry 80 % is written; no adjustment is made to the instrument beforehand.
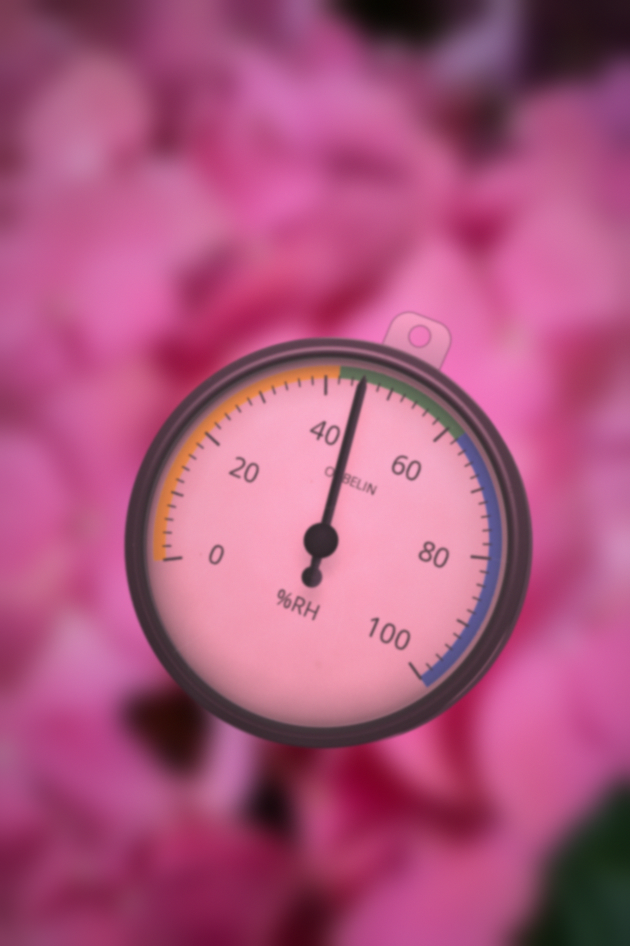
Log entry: 46 %
